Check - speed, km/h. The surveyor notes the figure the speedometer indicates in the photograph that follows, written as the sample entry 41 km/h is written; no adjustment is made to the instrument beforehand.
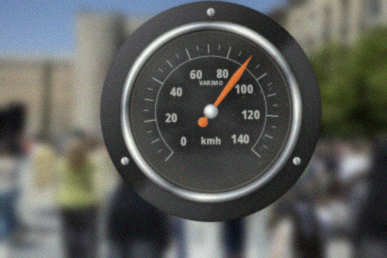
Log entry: 90 km/h
